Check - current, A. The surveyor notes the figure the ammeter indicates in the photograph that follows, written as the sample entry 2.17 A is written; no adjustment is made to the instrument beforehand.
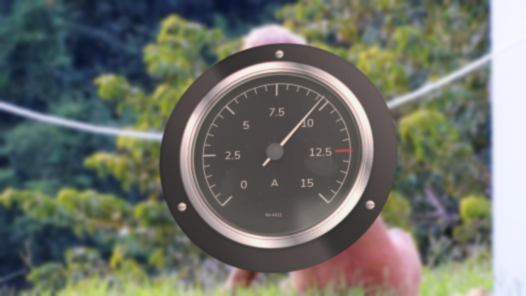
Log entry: 9.75 A
